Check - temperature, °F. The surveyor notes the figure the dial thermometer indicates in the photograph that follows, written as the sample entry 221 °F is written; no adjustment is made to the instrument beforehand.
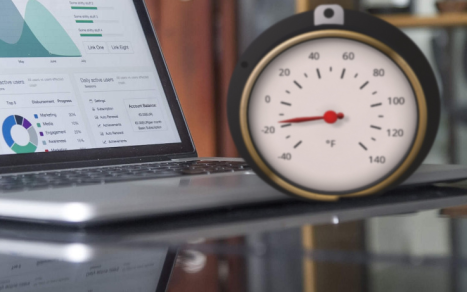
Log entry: -15 °F
